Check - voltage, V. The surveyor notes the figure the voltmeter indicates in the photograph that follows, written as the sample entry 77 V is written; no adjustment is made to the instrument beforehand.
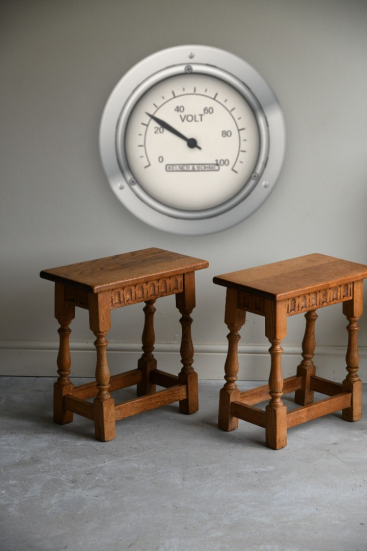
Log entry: 25 V
